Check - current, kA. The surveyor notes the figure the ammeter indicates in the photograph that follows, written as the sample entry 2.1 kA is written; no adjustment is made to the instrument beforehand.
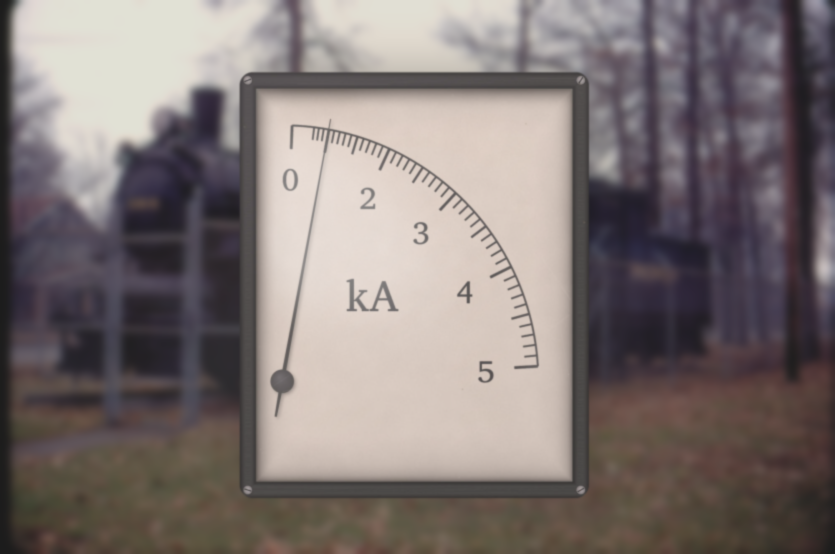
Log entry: 1 kA
